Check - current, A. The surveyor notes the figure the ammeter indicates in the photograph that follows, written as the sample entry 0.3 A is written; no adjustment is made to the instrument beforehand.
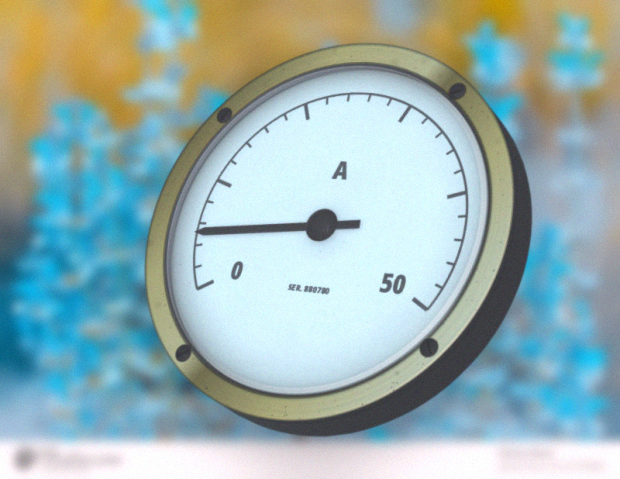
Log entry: 5 A
